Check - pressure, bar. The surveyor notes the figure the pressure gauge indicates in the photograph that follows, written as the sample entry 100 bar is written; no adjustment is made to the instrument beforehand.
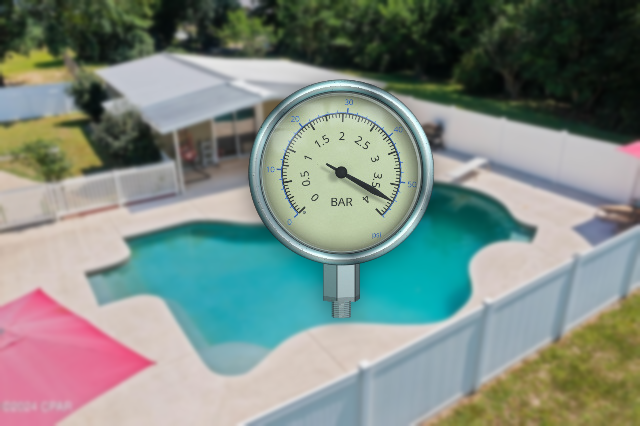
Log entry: 3.75 bar
